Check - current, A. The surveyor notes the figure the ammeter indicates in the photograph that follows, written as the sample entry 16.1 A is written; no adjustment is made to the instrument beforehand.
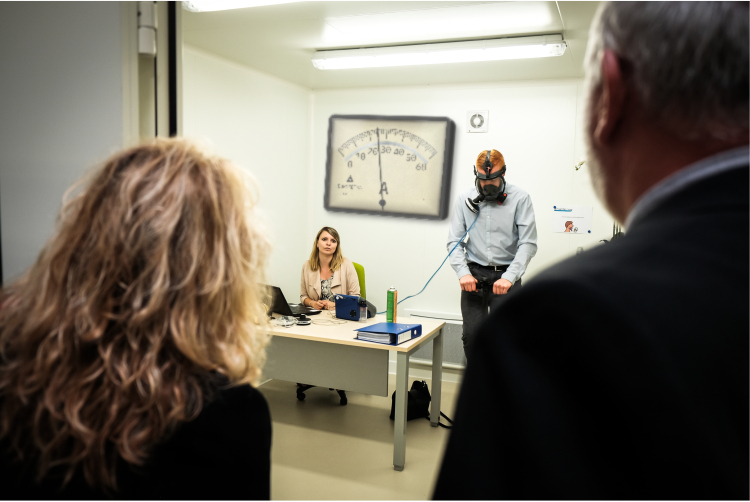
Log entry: 25 A
